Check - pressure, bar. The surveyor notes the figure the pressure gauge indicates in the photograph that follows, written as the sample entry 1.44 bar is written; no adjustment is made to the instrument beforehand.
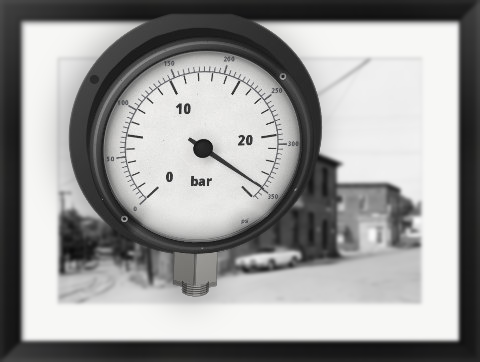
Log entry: 24 bar
